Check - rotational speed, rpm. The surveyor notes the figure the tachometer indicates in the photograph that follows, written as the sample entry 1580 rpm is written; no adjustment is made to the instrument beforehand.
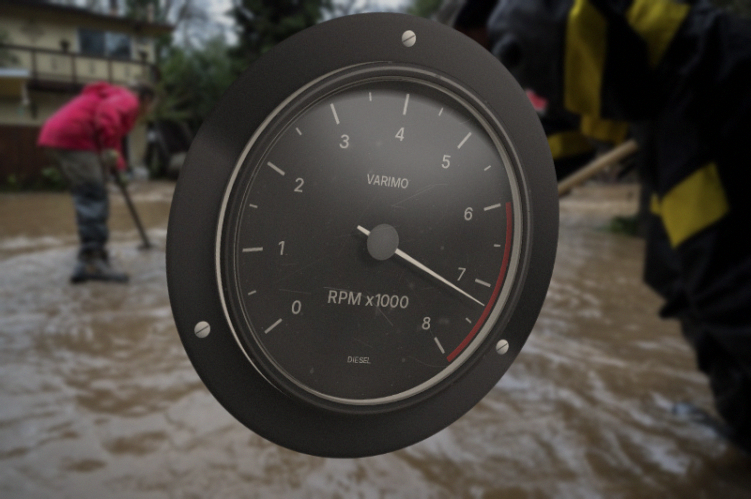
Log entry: 7250 rpm
